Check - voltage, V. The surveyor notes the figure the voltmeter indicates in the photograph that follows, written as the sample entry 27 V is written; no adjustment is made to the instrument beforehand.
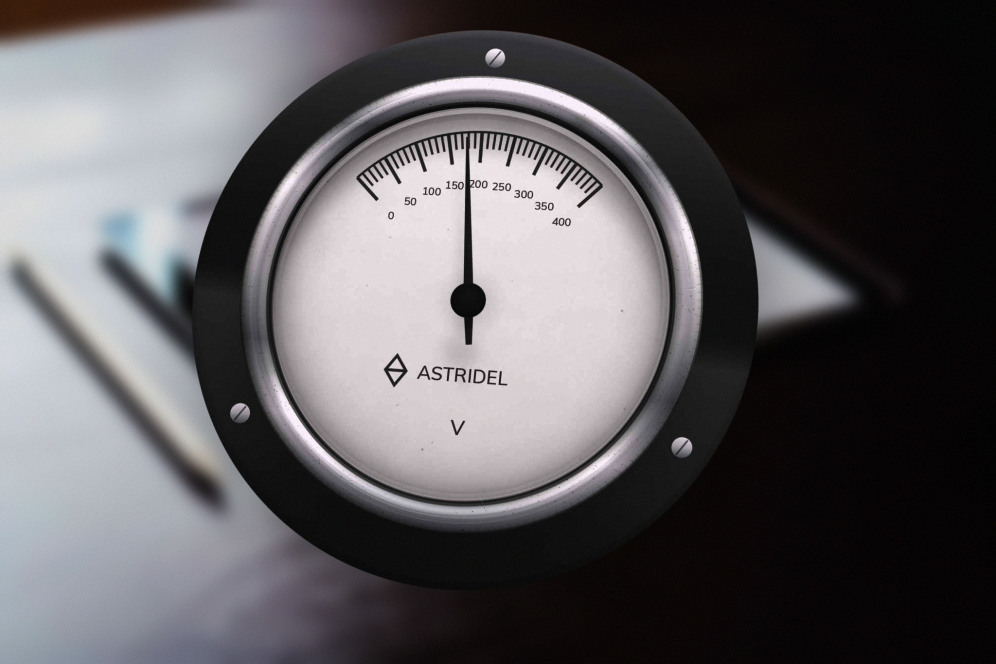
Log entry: 180 V
